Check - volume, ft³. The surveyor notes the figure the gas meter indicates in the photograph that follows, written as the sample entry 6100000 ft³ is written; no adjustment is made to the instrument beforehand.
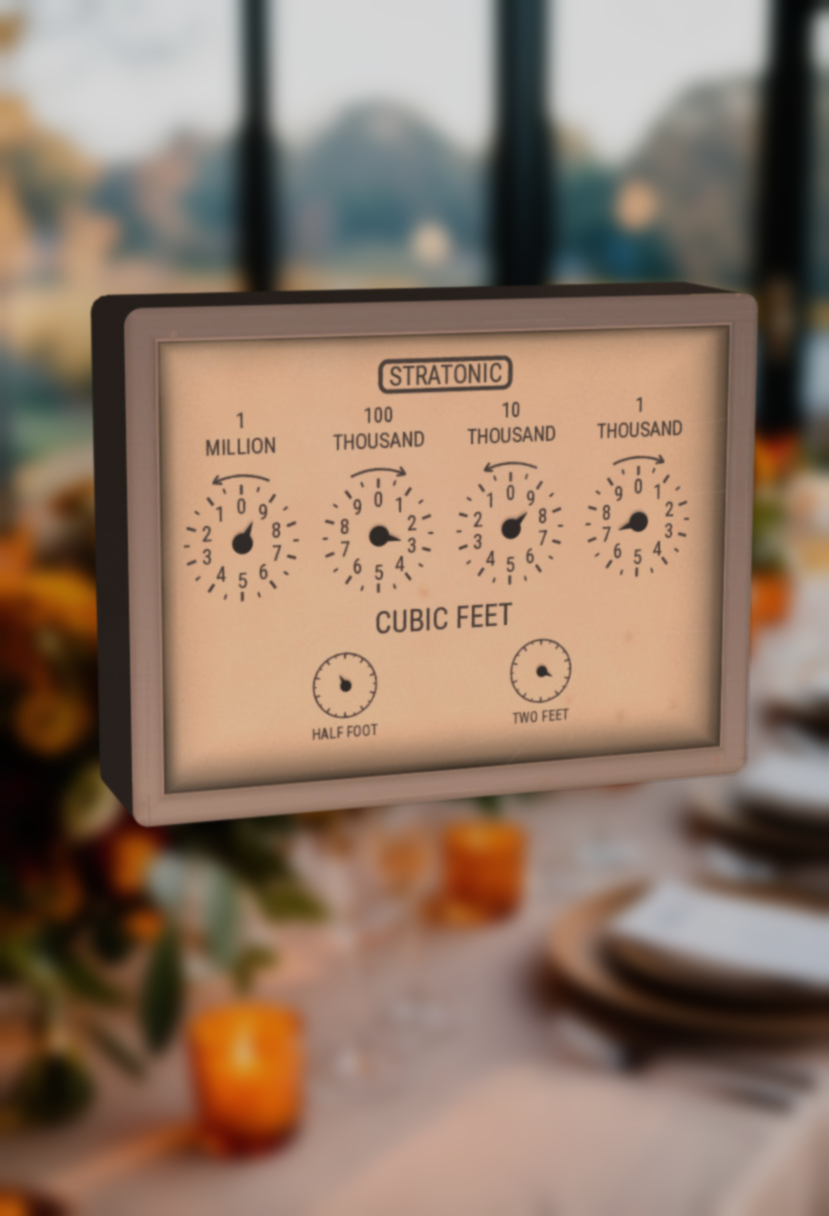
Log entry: 928700 ft³
